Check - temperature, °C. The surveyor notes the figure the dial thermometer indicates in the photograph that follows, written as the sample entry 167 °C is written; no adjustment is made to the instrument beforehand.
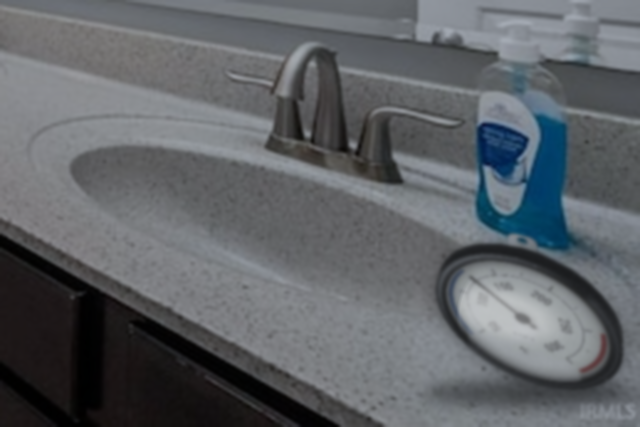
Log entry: 125 °C
